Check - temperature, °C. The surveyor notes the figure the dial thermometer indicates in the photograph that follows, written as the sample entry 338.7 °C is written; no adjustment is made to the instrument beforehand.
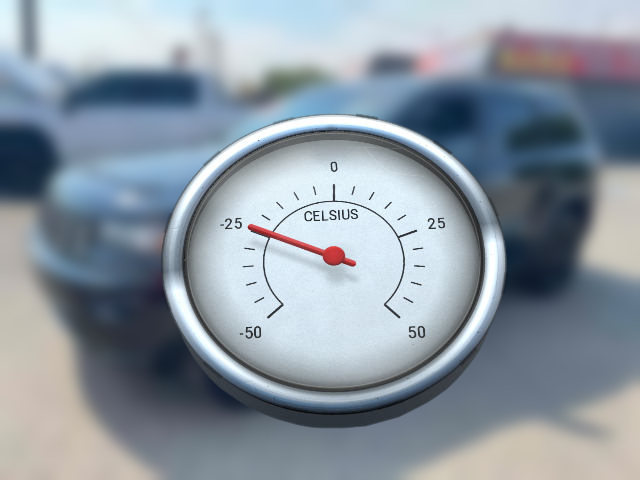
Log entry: -25 °C
